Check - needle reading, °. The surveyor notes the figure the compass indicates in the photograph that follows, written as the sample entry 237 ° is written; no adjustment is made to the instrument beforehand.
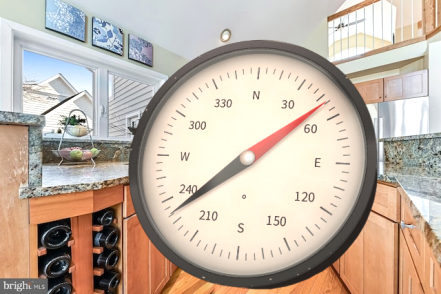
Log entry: 50 °
